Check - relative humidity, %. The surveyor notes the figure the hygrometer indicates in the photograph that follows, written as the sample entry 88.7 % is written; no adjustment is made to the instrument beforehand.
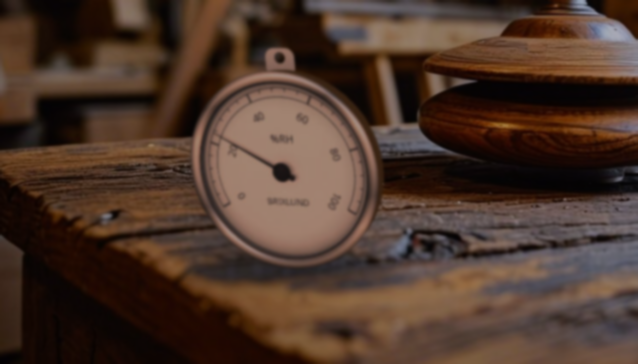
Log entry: 24 %
